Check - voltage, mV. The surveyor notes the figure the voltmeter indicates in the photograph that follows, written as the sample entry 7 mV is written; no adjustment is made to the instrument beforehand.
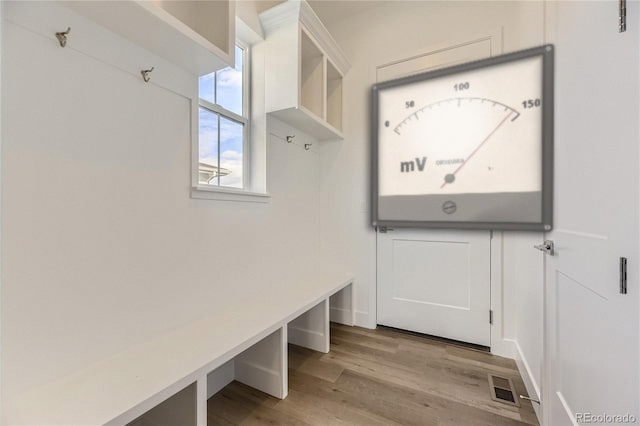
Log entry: 145 mV
